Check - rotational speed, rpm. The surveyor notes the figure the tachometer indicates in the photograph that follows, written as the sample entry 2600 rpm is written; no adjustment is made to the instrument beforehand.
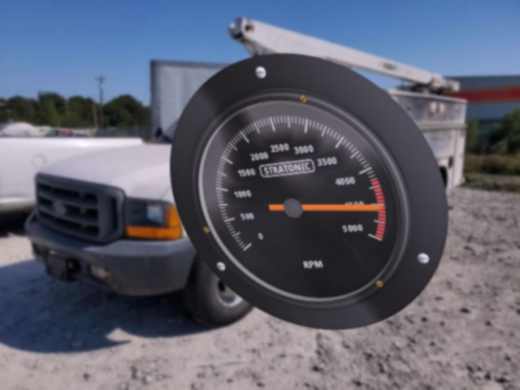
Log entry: 4500 rpm
